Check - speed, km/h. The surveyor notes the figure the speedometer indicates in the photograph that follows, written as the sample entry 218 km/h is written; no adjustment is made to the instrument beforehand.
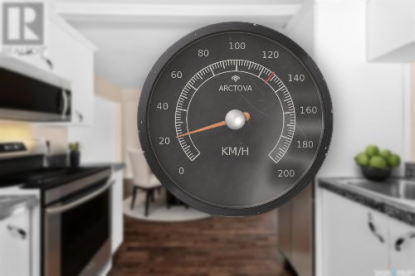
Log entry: 20 km/h
